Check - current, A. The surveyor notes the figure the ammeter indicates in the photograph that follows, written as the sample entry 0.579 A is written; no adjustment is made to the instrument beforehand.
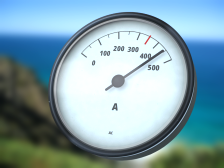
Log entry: 450 A
